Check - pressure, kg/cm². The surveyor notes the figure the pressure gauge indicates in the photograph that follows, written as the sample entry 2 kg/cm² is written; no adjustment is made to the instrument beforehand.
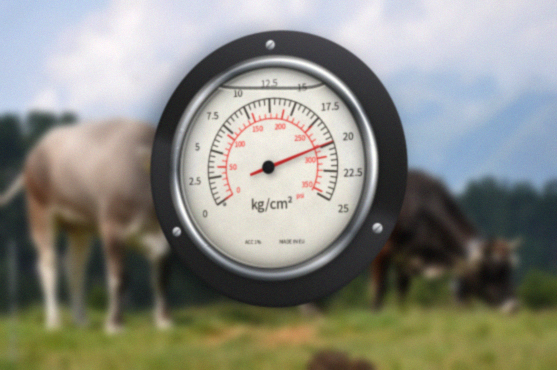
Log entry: 20 kg/cm²
